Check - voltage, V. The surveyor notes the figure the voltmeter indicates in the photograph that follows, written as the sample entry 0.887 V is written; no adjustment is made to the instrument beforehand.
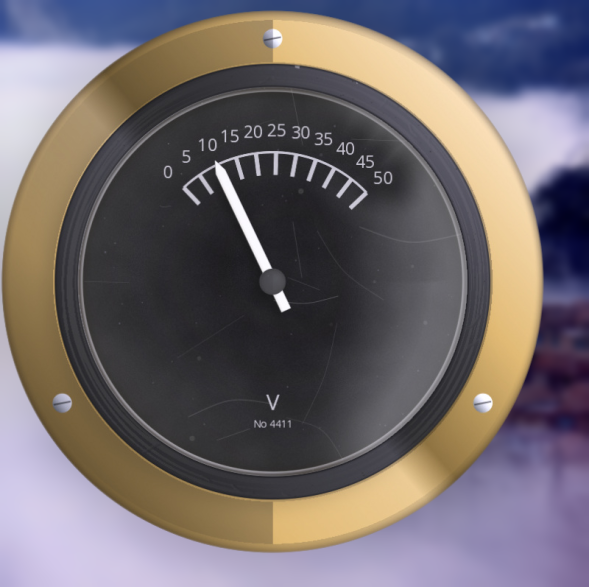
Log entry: 10 V
